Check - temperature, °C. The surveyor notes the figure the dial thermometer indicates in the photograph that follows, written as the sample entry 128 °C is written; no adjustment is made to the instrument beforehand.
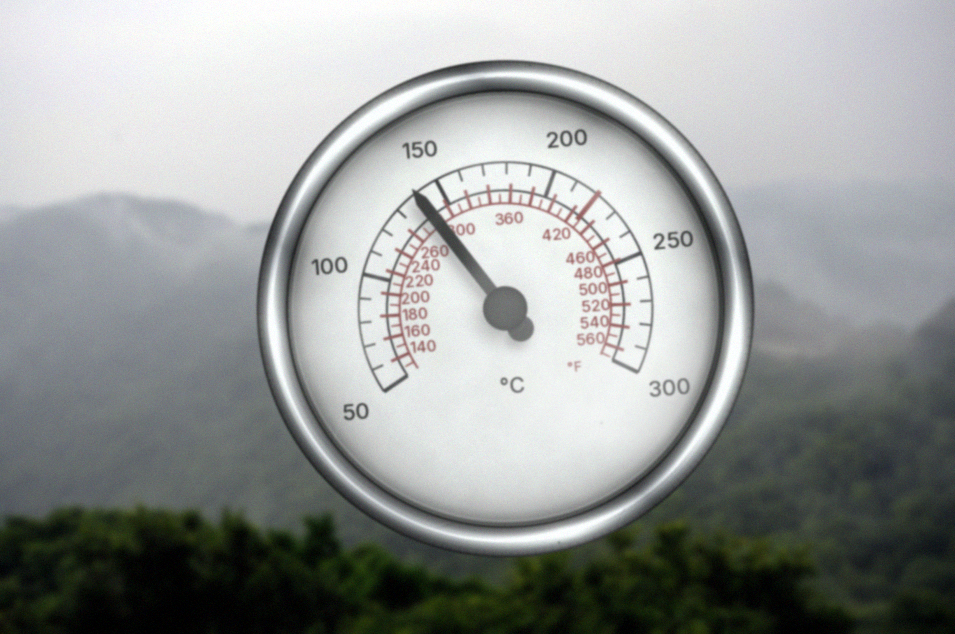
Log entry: 140 °C
